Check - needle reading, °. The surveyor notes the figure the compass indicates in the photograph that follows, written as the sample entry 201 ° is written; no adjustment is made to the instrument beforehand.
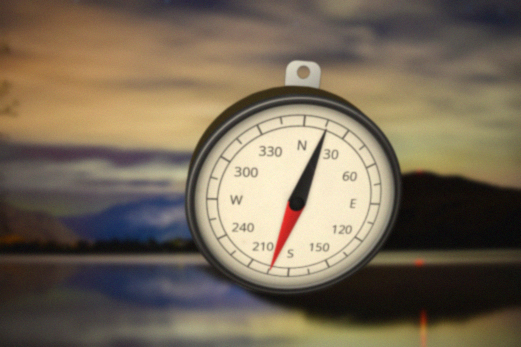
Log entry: 195 °
